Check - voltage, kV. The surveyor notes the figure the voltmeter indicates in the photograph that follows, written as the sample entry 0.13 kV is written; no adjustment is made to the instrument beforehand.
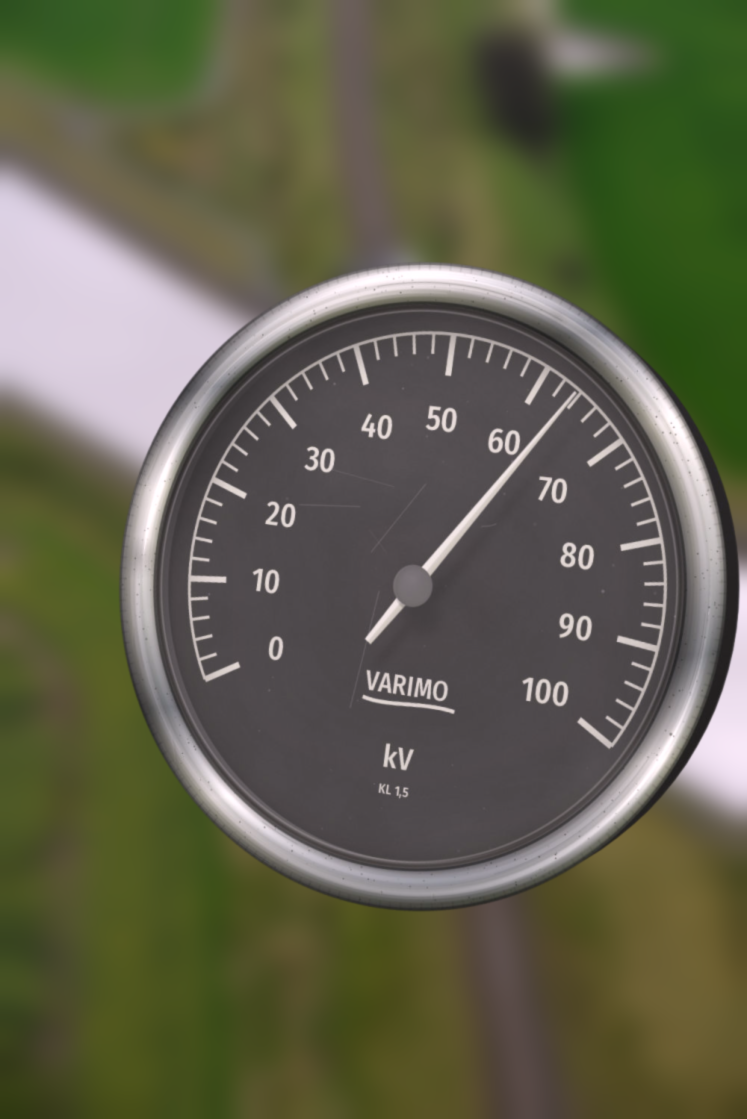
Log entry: 64 kV
